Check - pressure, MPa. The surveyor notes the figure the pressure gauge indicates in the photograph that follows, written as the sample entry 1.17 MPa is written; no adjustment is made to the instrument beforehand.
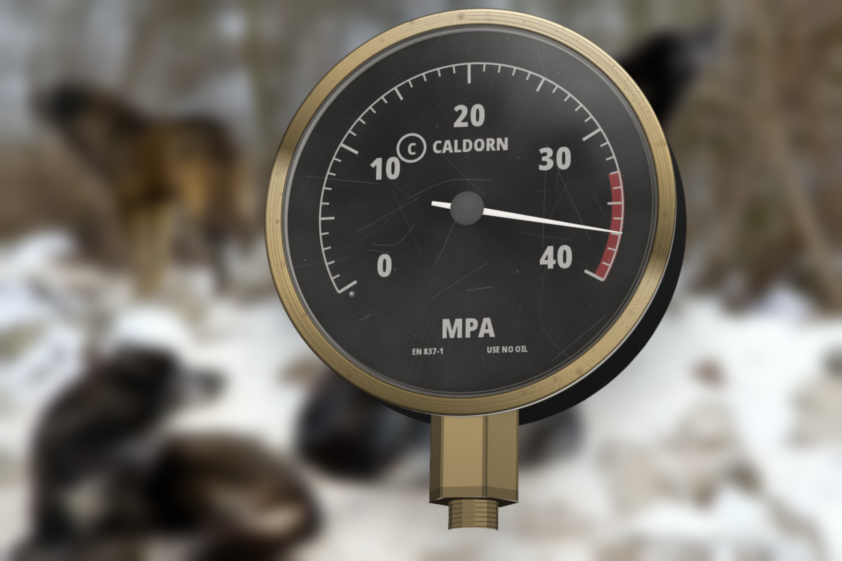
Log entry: 37 MPa
